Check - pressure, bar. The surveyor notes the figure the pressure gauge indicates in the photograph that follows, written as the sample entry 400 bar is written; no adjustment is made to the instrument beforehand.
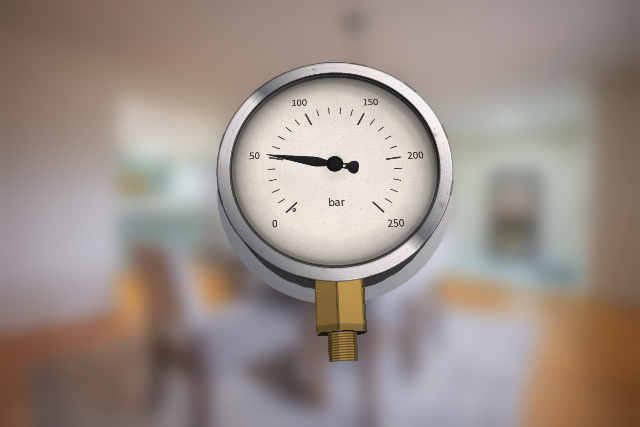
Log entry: 50 bar
